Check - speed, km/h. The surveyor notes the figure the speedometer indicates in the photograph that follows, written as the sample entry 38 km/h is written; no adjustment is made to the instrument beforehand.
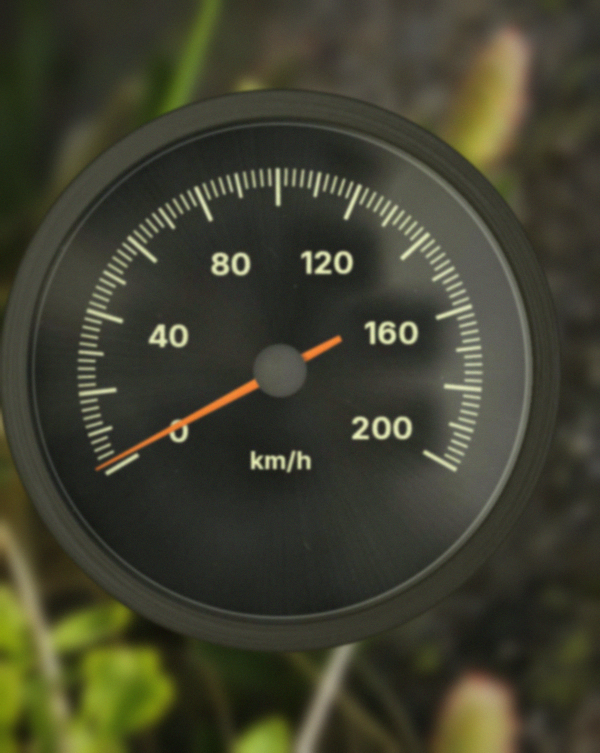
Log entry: 2 km/h
